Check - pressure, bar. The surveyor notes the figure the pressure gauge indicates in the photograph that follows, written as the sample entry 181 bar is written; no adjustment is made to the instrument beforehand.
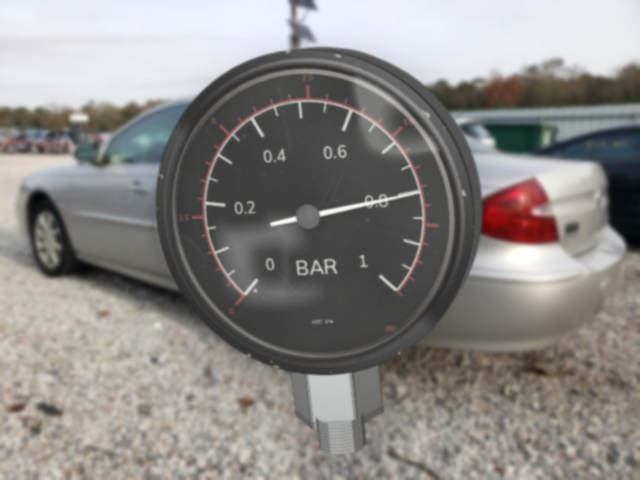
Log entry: 0.8 bar
